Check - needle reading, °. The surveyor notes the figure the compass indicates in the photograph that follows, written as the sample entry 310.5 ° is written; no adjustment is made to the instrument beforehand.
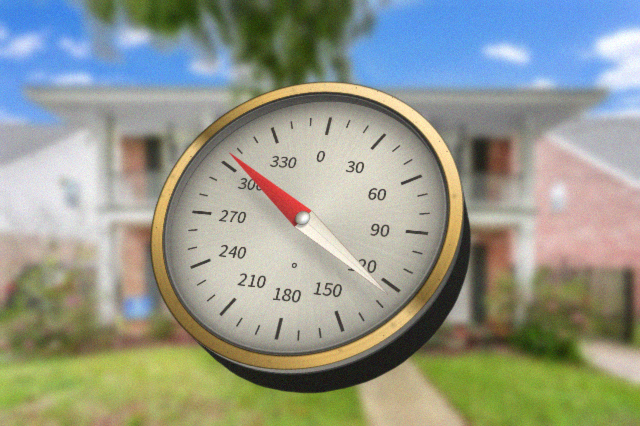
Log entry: 305 °
